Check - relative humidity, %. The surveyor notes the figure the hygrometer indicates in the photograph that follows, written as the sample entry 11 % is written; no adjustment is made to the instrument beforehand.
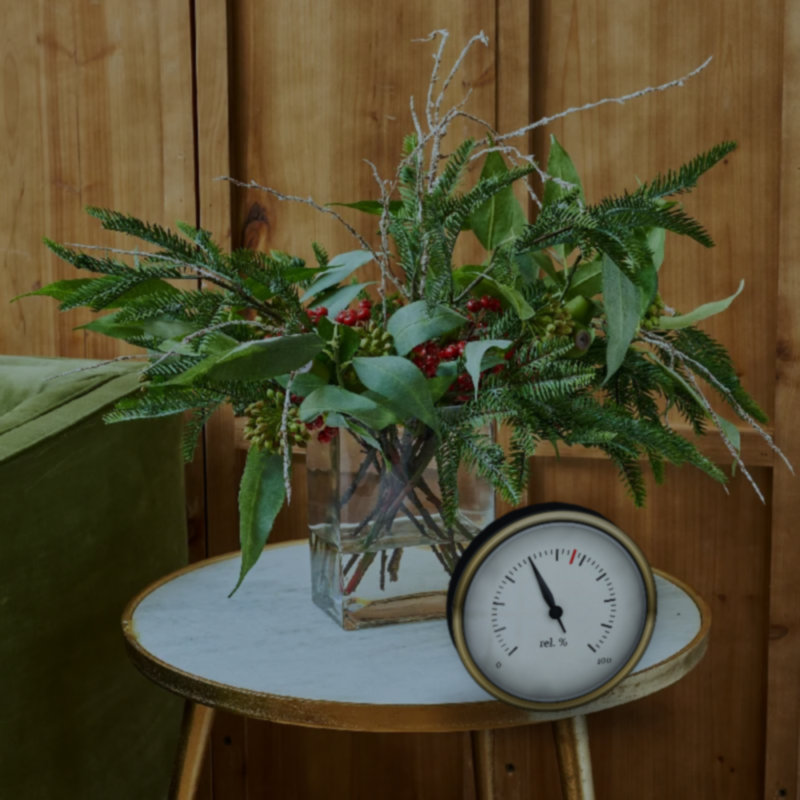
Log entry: 40 %
